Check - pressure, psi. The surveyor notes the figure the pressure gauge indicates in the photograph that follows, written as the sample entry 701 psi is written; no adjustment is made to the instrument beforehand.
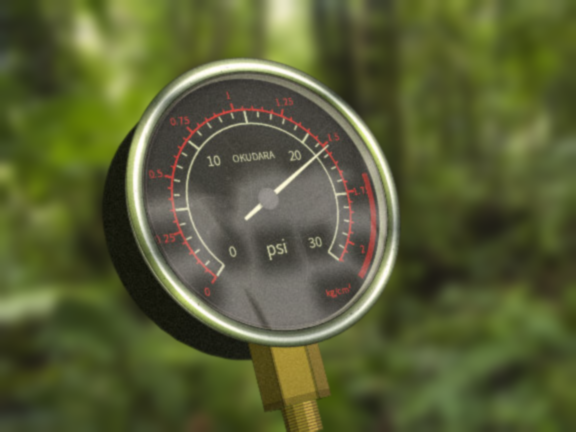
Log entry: 21.5 psi
